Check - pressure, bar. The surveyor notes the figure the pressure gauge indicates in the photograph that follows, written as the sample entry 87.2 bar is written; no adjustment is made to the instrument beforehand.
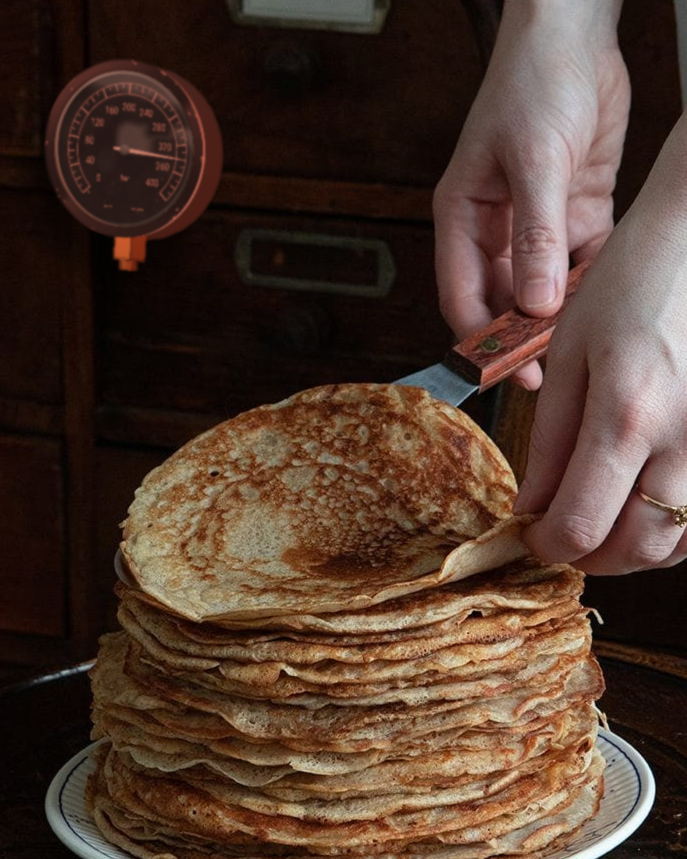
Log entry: 340 bar
